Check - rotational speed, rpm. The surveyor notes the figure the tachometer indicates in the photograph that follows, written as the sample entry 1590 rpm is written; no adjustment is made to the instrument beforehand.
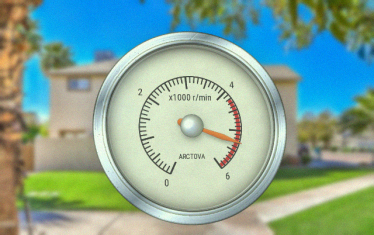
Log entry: 5300 rpm
